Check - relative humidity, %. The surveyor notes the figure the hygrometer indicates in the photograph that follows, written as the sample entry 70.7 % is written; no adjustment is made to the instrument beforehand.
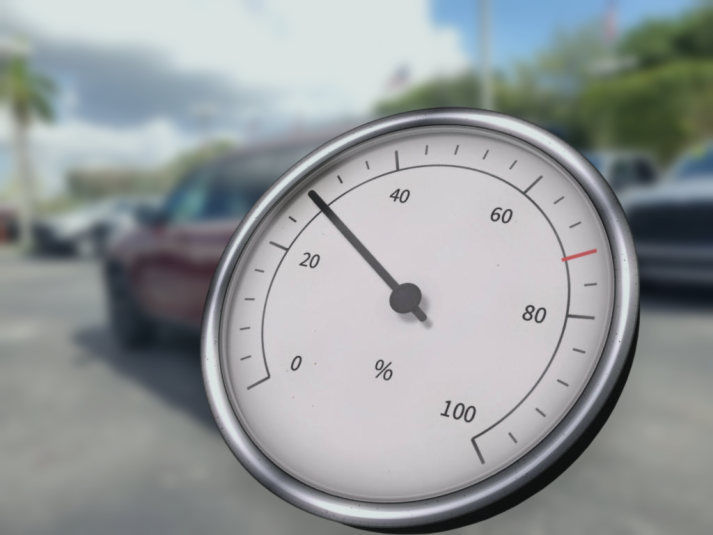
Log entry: 28 %
